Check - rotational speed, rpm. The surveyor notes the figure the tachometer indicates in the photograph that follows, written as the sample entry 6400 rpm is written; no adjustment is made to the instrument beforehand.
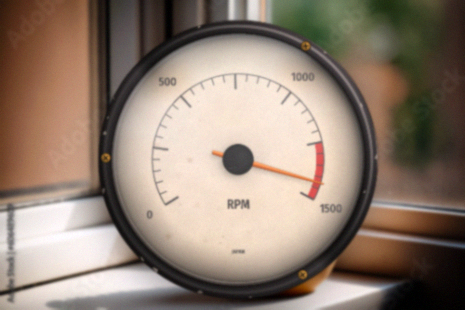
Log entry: 1425 rpm
